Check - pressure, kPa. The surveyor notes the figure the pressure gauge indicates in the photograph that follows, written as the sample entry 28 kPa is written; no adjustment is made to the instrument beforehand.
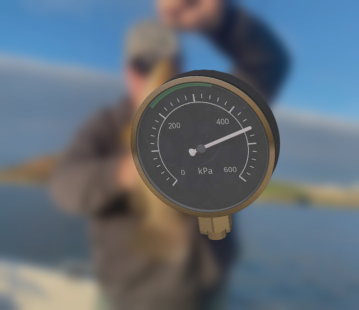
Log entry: 460 kPa
